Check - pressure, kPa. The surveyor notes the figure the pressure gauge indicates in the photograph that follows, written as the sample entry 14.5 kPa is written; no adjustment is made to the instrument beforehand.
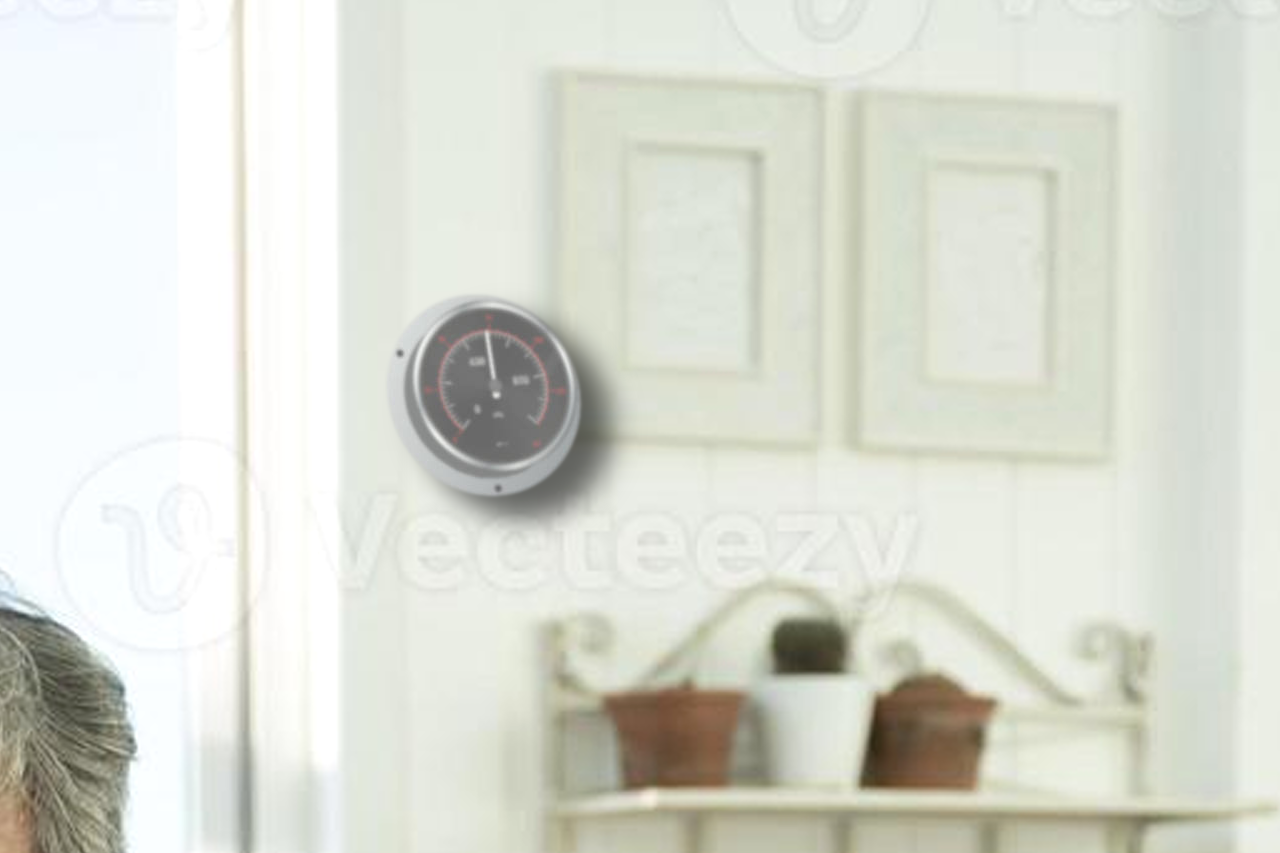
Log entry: 500 kPa
